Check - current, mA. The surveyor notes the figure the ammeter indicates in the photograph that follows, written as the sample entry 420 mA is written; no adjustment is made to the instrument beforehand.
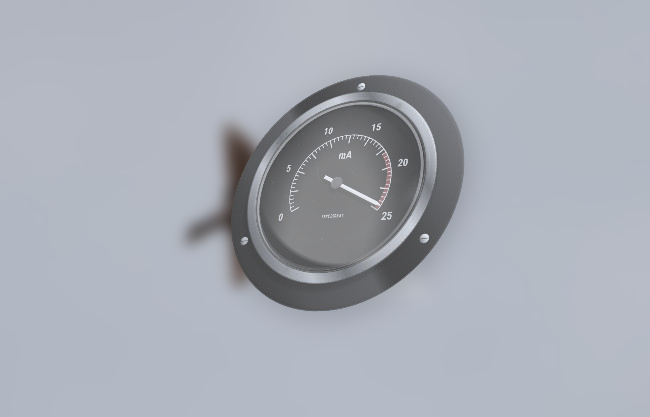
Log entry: 24.5 mA
